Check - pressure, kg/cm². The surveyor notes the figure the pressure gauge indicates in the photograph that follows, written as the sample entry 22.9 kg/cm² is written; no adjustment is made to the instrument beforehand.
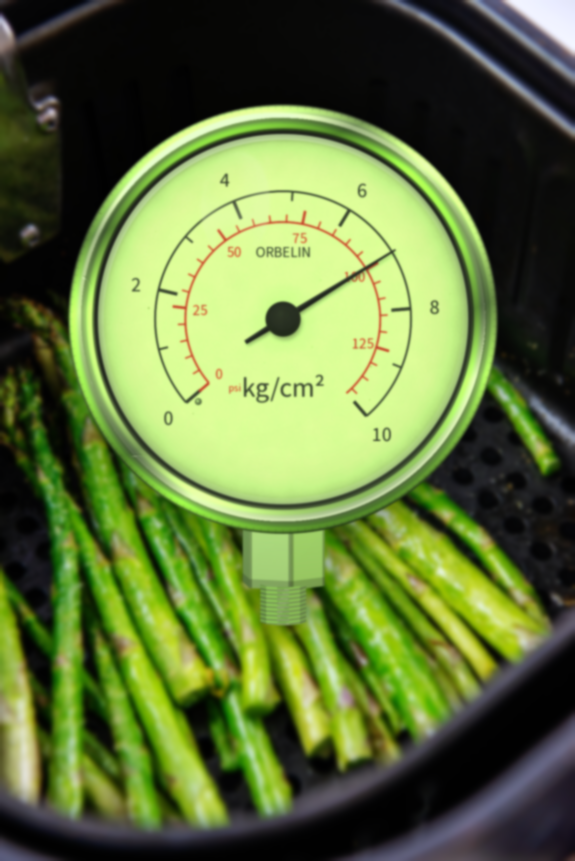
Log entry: 7 kg/cm²
